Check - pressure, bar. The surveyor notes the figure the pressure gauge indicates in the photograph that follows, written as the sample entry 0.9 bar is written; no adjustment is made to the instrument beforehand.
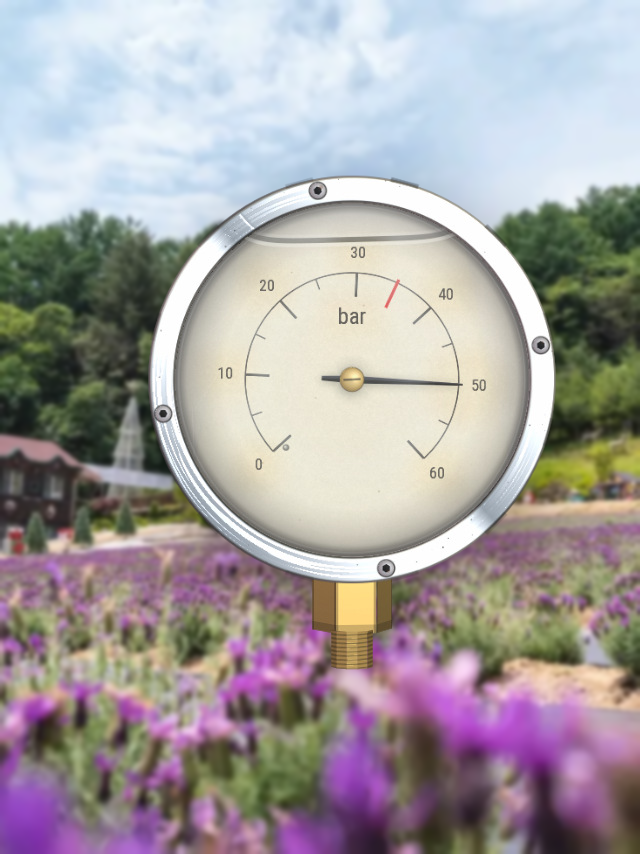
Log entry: 50 bar
